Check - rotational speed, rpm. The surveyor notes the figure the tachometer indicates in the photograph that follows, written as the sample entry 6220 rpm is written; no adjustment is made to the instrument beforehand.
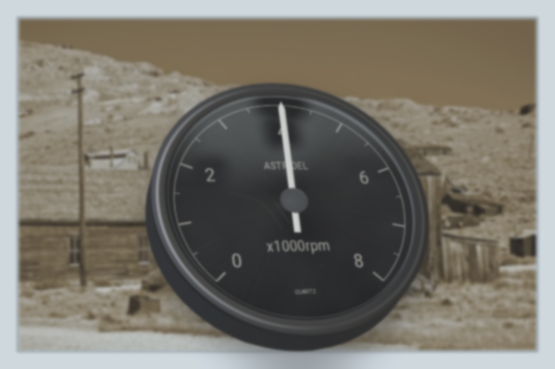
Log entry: 4000 rpm
